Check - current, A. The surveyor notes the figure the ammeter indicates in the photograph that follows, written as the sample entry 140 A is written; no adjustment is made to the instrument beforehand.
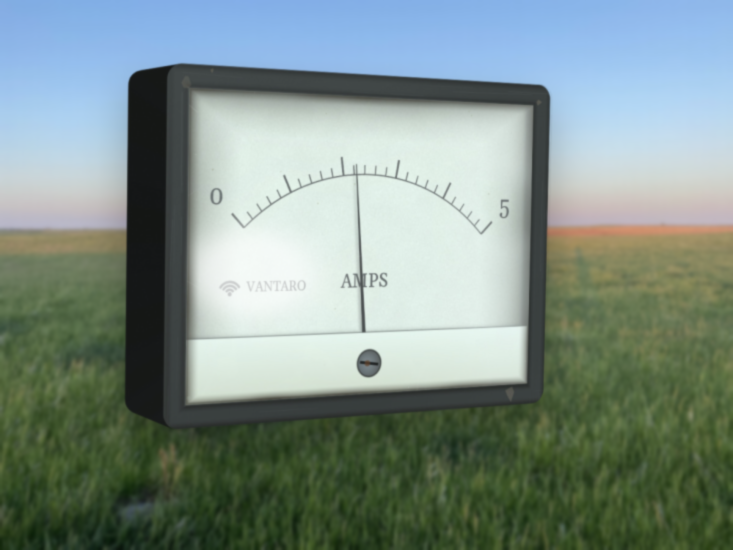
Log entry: 2.2 A
